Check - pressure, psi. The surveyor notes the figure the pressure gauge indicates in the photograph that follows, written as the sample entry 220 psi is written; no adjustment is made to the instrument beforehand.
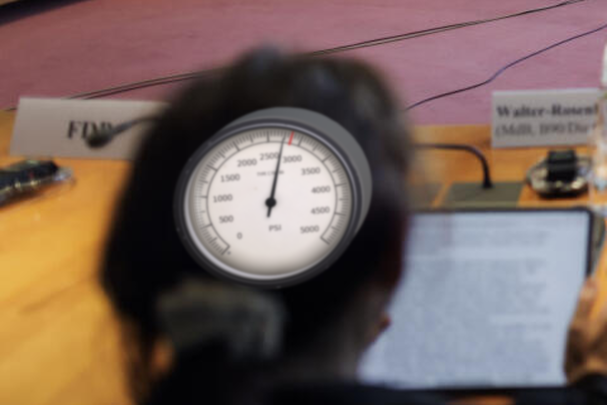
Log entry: 2750 psi
